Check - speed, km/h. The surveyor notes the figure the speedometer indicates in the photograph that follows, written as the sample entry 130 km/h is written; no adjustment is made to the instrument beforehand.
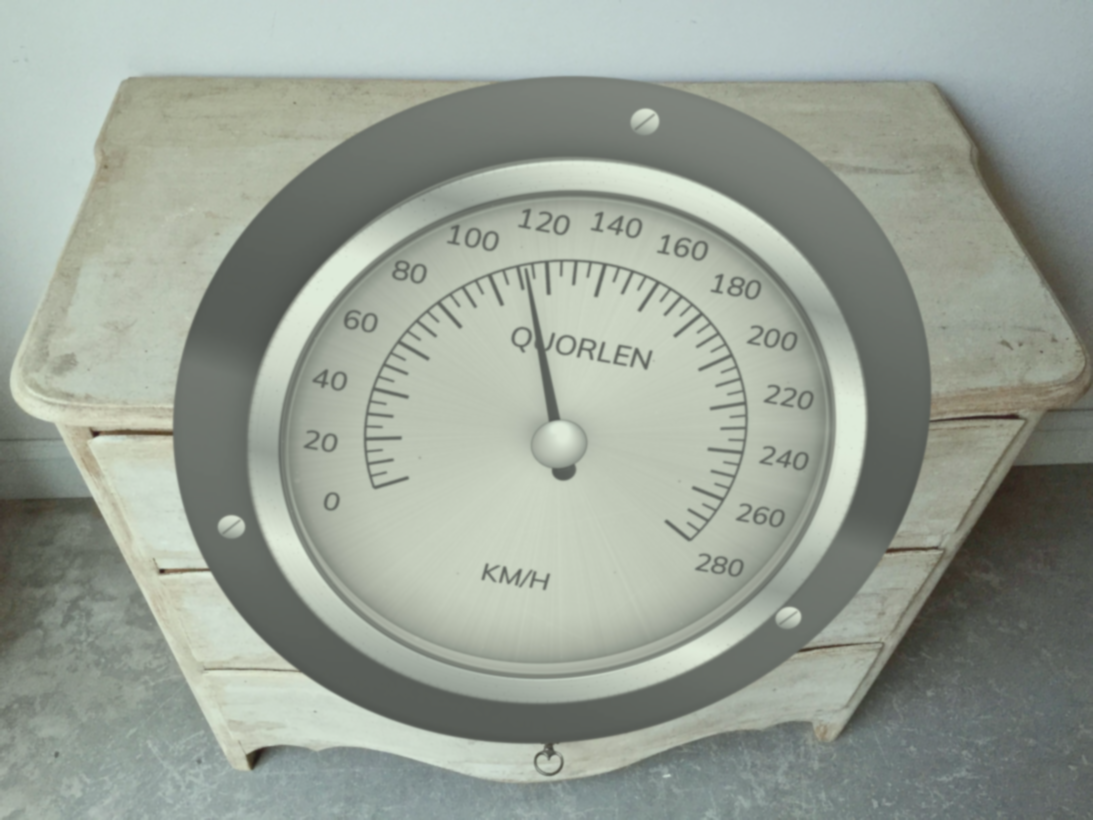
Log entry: 112.5 km/h
